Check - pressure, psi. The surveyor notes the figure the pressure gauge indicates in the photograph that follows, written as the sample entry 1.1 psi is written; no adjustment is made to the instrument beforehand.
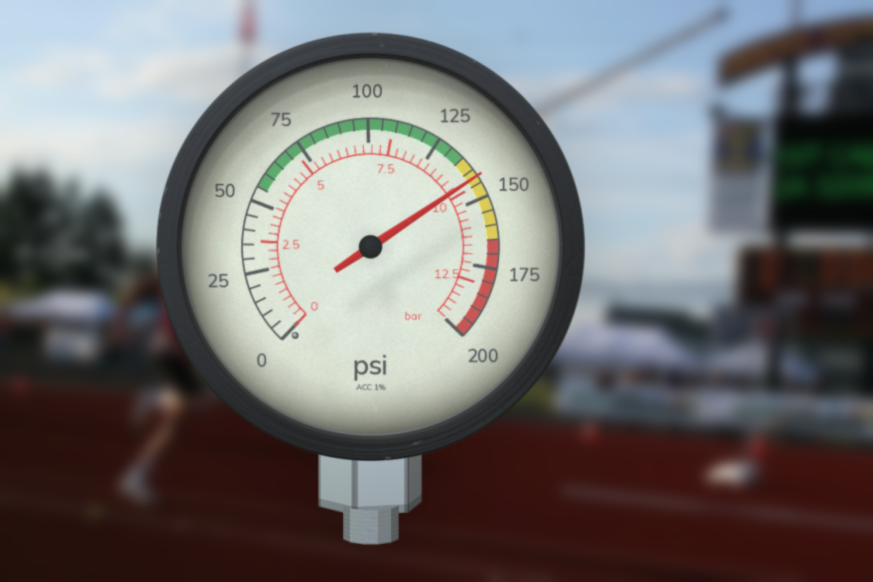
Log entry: 142.5 psi
